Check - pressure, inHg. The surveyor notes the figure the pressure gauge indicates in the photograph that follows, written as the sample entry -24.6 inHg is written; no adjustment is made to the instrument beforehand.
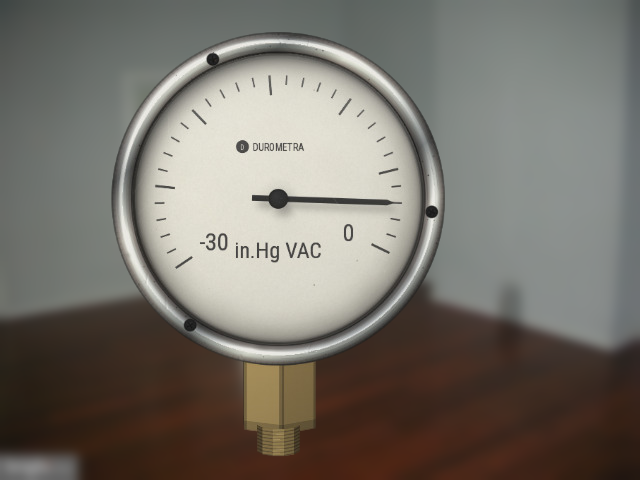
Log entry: -3 inHg
